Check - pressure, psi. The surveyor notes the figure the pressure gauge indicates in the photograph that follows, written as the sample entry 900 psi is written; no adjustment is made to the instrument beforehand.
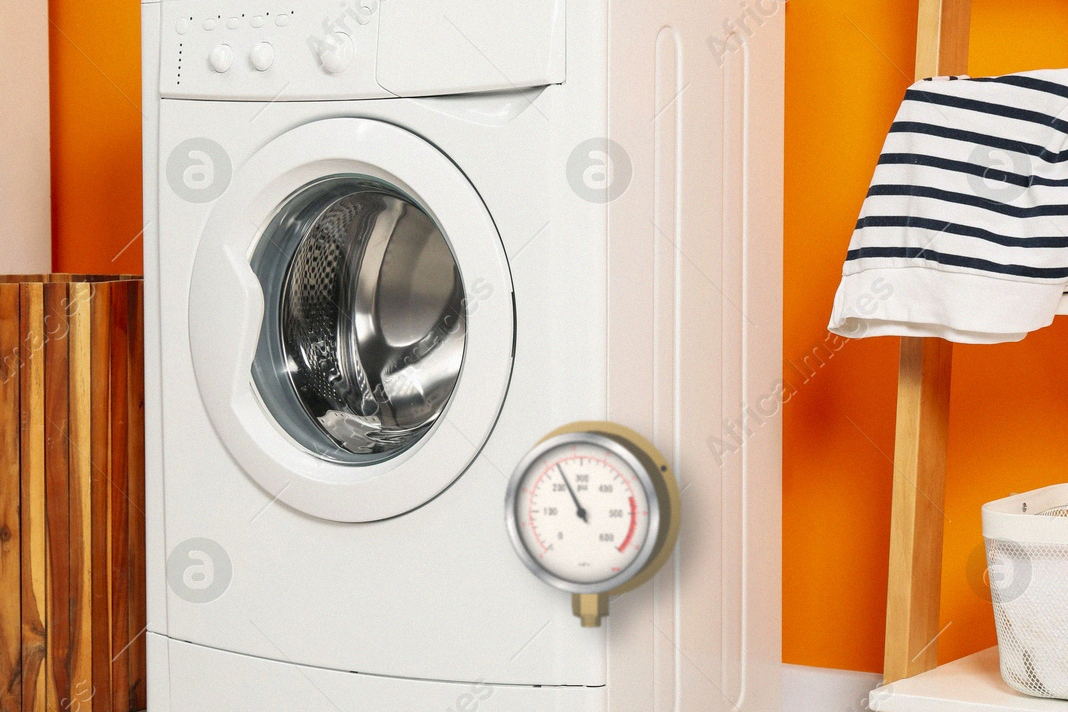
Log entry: 240 psi
